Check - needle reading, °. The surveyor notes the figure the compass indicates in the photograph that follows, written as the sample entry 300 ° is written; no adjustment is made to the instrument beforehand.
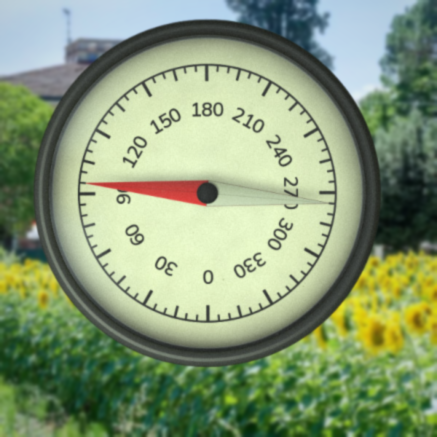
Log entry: 95 °
